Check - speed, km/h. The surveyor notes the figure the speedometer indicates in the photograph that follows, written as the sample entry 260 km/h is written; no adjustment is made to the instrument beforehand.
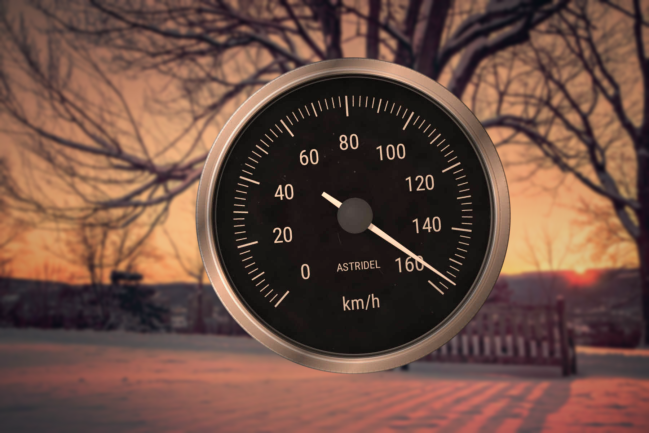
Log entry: 156 km/h
